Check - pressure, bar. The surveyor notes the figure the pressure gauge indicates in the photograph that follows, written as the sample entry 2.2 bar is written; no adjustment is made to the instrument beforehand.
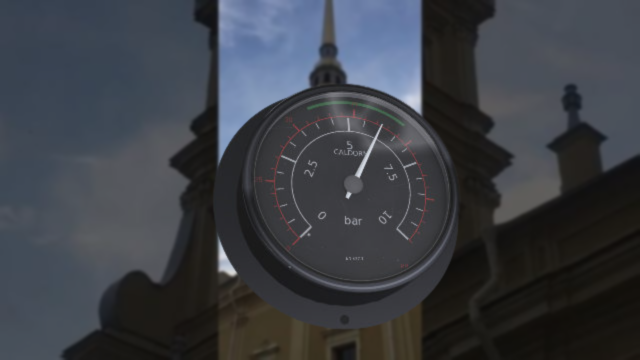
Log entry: 6 bar
